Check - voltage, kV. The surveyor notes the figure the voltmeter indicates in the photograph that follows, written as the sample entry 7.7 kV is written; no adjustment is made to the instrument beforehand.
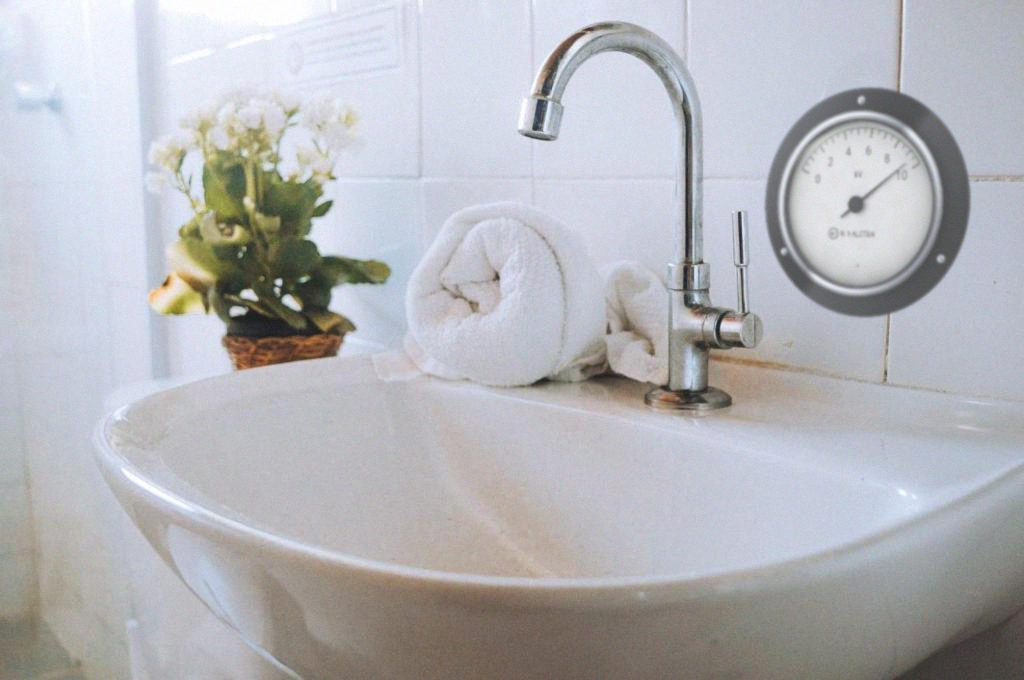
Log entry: 9.5 kV
